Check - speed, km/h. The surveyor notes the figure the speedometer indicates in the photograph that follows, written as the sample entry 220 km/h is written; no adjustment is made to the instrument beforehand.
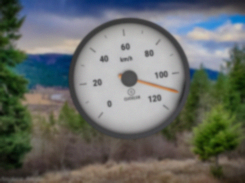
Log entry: 110 km/h
